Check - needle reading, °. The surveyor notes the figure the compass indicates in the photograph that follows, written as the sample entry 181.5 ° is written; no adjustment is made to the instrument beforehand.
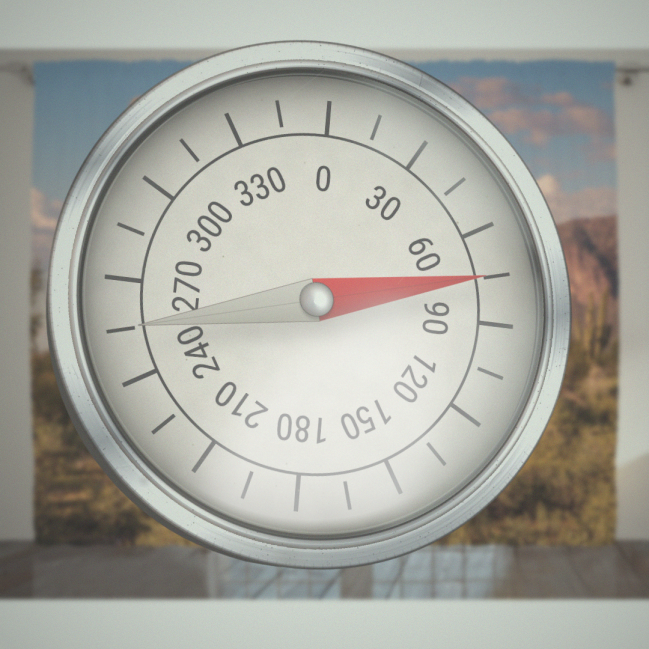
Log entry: 75 °
